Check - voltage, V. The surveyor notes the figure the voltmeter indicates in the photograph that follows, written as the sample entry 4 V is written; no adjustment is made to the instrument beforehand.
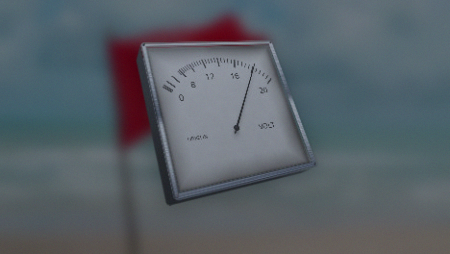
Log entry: 18 V
